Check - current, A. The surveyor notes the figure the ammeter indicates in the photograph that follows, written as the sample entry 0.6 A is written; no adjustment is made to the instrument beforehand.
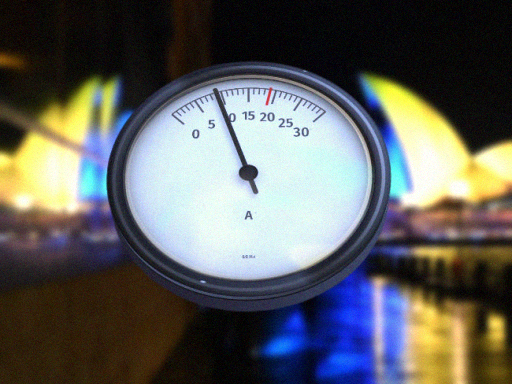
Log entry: 9 A
